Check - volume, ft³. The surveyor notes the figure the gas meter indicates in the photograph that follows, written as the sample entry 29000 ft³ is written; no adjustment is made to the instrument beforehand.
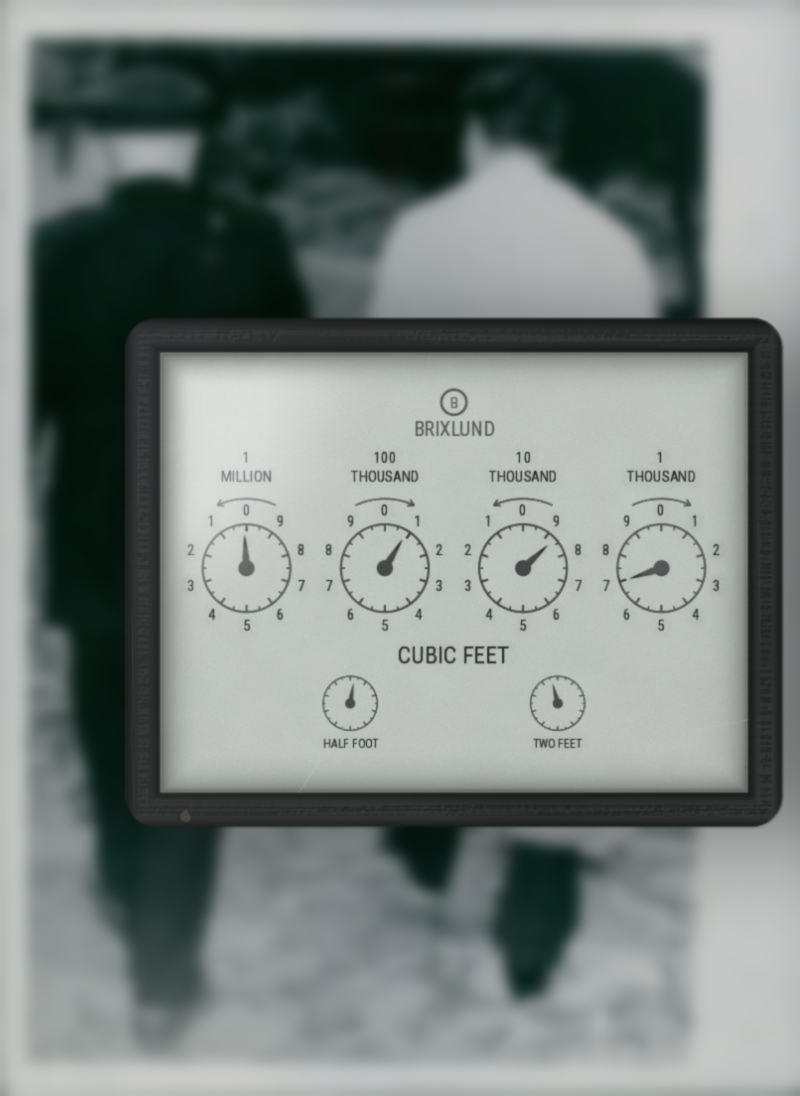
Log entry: 8700 ft³
